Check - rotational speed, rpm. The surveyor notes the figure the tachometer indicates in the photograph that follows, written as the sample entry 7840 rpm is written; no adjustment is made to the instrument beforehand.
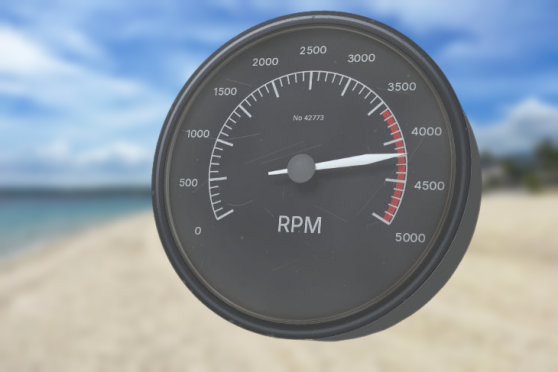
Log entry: 4200 rpm
